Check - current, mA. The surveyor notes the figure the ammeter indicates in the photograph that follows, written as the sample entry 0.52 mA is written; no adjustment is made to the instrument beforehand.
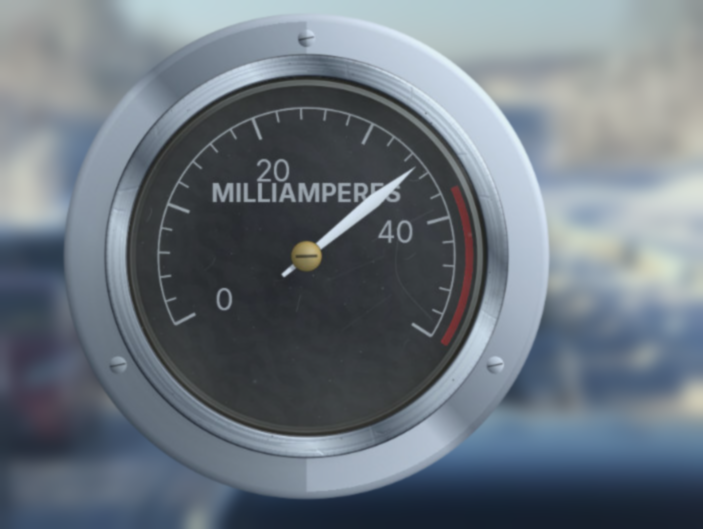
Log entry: 35 mA
